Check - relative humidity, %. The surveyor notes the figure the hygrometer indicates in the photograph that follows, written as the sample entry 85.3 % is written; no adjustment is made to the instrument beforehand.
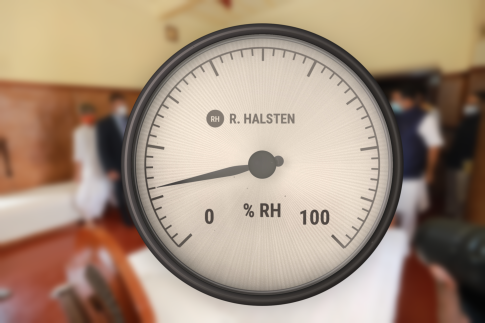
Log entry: 12 %
